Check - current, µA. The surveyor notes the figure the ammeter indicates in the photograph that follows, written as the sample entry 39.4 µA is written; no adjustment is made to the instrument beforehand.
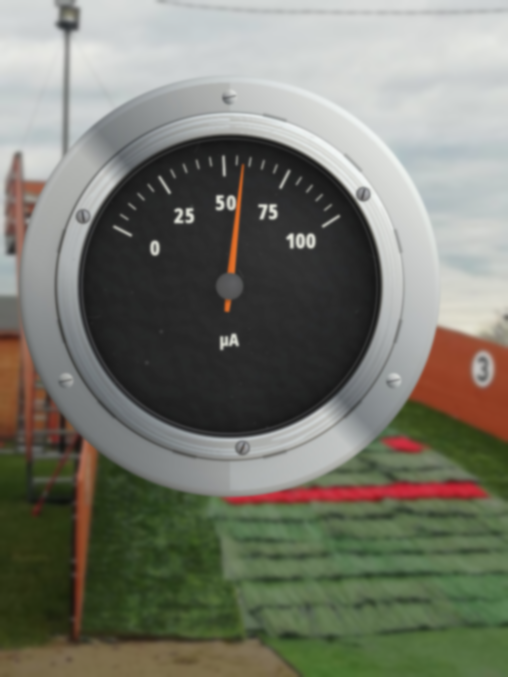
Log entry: 57.5 µA
